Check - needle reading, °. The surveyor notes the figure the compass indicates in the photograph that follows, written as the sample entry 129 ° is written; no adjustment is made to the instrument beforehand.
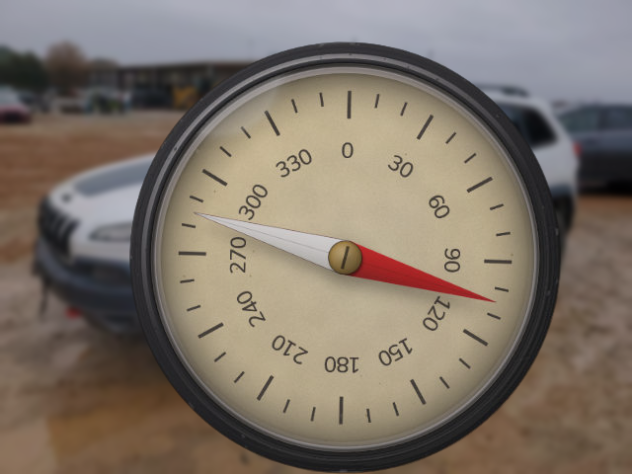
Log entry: 105 °
